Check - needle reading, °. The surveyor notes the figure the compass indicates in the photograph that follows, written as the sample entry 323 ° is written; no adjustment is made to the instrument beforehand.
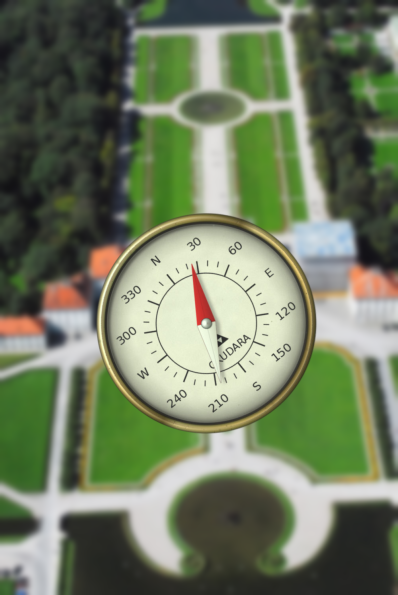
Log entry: 25 °
